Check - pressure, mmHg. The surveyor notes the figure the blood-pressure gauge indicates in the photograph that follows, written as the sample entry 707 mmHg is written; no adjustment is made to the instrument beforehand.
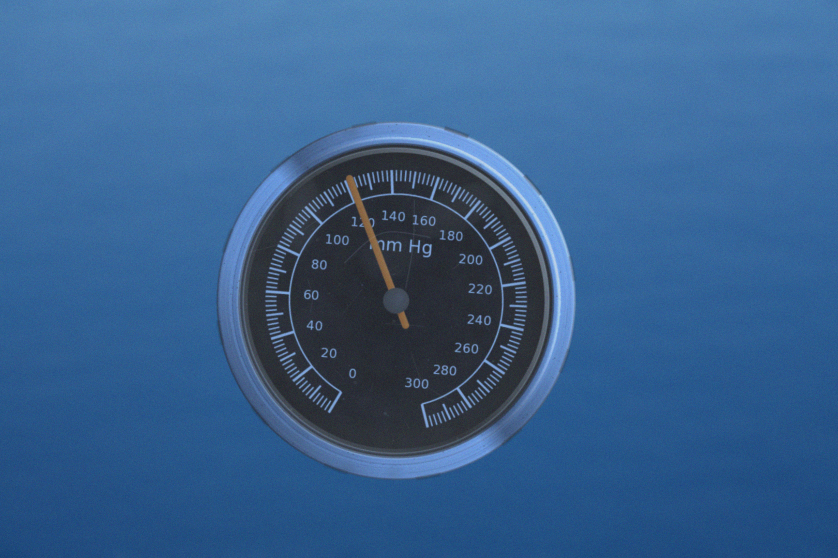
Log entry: 122 mmHg
